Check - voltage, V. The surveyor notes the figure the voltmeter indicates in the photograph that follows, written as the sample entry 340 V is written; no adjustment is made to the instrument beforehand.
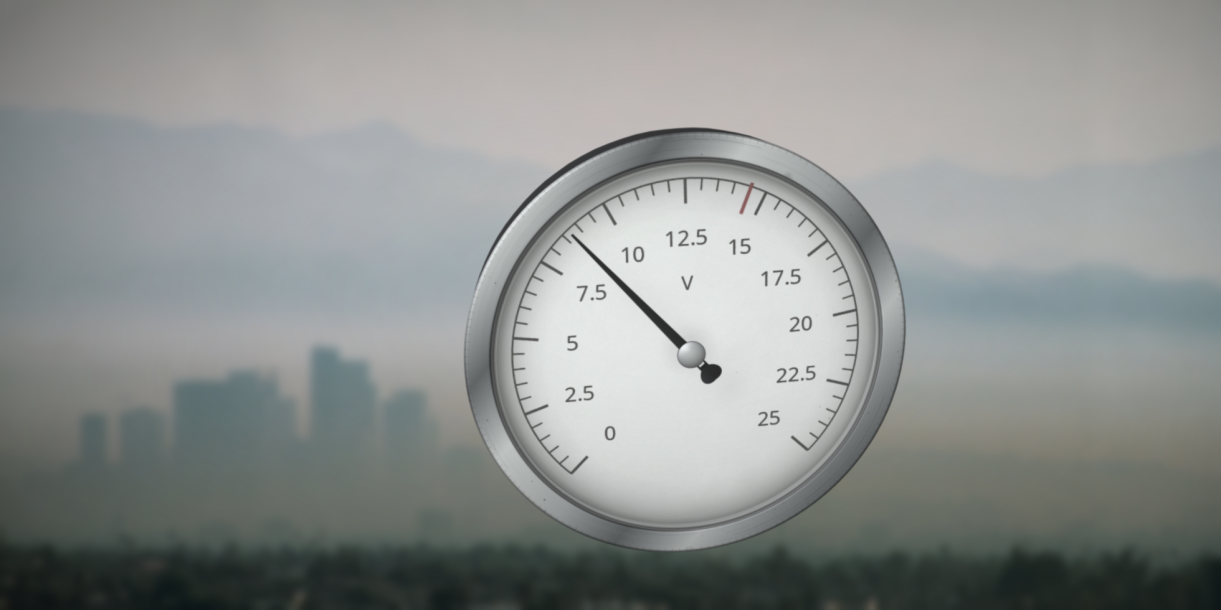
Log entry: 8.75 V
